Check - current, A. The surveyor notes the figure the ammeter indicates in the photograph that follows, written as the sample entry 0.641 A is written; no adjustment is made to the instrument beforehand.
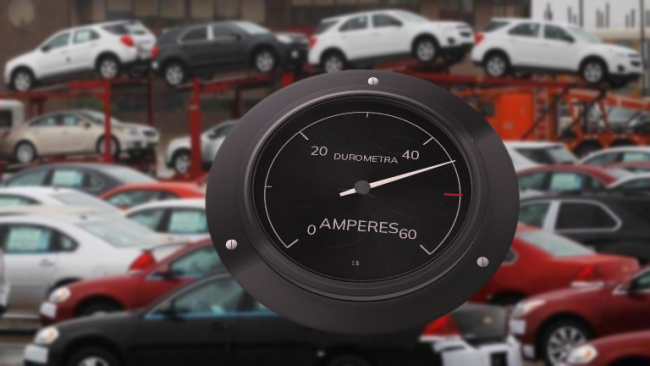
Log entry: 45 A
